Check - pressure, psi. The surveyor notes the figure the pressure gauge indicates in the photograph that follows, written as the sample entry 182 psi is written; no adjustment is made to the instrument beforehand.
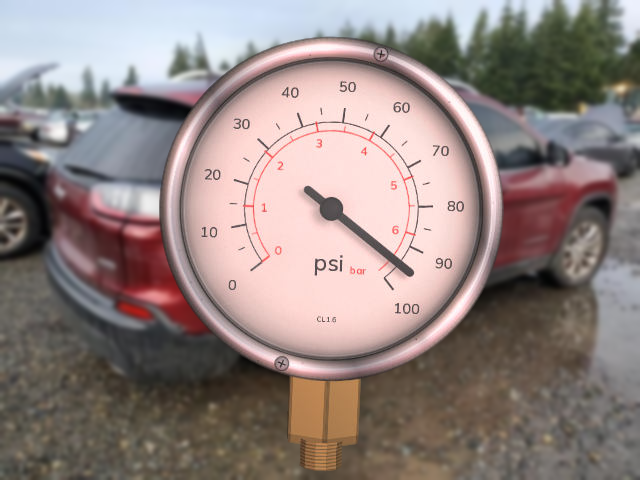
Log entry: 95 psi
